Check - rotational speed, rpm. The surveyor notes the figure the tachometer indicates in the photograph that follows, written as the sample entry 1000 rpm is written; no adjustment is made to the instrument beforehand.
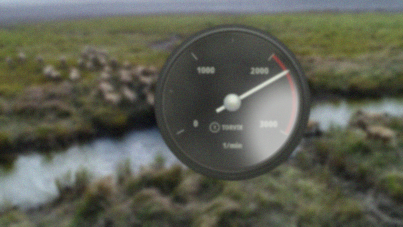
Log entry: 2250 rpm
